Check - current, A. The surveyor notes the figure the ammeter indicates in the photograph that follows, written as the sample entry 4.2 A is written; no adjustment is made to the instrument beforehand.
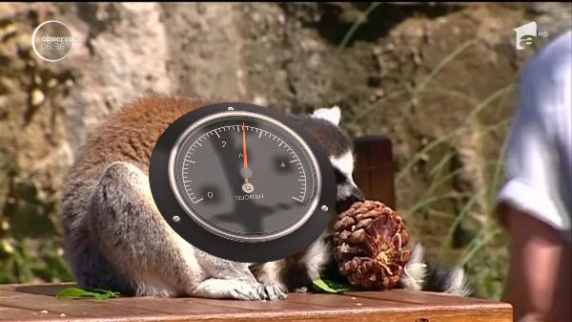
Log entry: 2.6 A
